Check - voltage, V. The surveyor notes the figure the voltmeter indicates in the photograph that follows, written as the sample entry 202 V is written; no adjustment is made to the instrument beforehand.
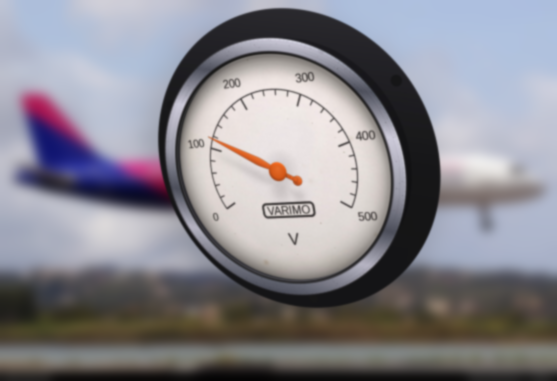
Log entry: 120 V
